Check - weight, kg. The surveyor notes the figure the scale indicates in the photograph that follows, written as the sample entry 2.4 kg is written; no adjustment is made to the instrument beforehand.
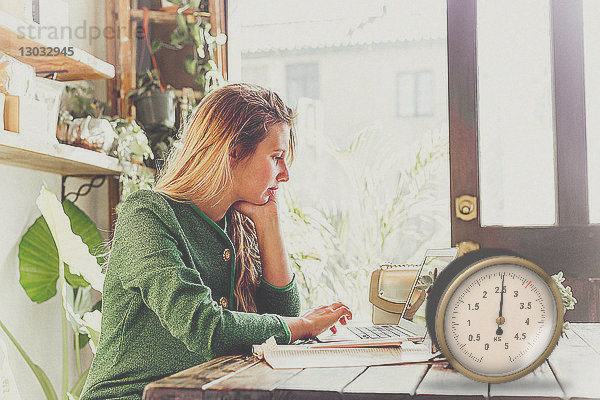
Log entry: 2.5 kg
